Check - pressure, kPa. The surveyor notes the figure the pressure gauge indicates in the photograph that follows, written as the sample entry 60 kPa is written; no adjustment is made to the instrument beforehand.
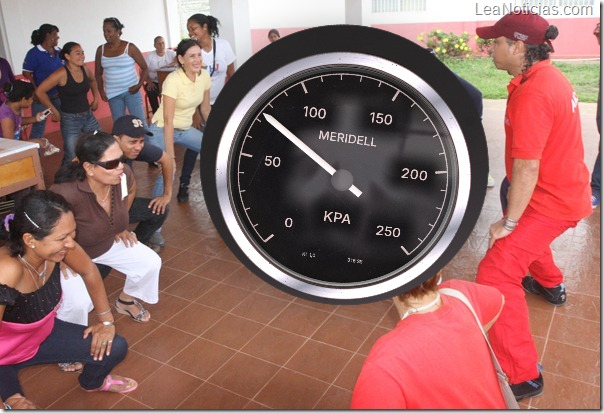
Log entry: 75 kPa
